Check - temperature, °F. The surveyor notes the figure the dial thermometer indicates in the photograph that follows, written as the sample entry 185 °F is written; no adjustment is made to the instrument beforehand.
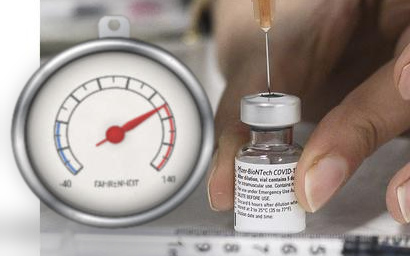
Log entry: 90 °F
